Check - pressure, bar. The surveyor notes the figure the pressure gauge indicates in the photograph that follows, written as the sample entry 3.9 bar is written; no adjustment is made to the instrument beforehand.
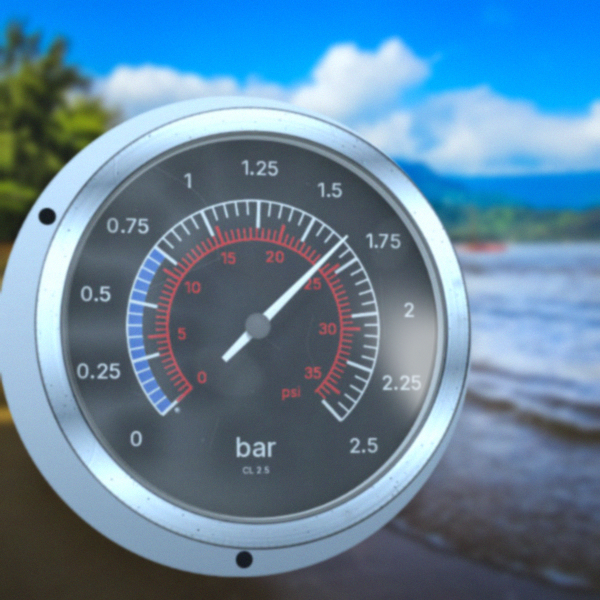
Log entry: 1.65 bar
